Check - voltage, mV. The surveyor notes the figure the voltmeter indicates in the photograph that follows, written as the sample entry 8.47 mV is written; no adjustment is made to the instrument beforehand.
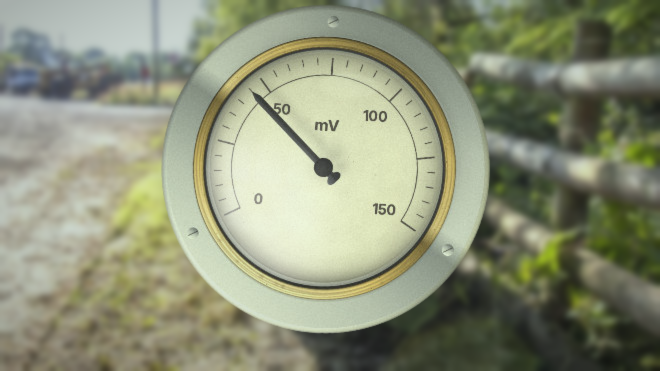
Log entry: 45 mV
